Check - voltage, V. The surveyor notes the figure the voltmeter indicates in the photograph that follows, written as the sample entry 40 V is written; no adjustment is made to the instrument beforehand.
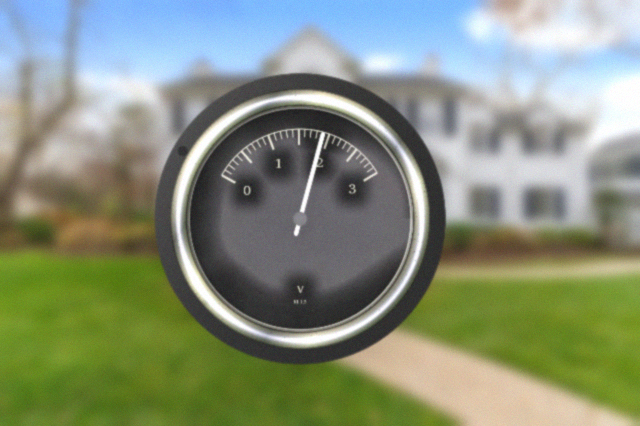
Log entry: 1.9 V
